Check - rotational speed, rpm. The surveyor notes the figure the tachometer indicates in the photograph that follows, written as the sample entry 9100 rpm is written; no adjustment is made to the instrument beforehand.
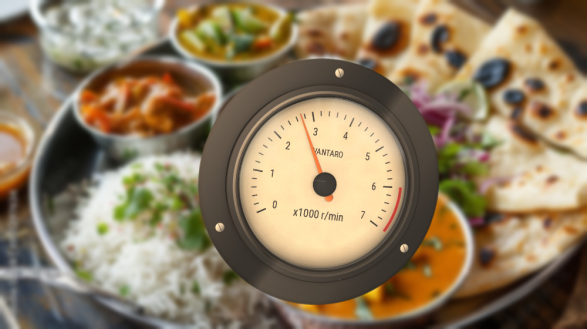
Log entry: 2700 rpm
